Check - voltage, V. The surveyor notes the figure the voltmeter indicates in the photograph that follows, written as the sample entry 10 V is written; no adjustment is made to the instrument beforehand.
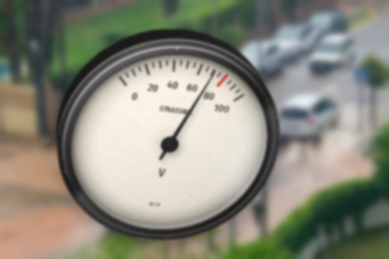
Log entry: 70 V
